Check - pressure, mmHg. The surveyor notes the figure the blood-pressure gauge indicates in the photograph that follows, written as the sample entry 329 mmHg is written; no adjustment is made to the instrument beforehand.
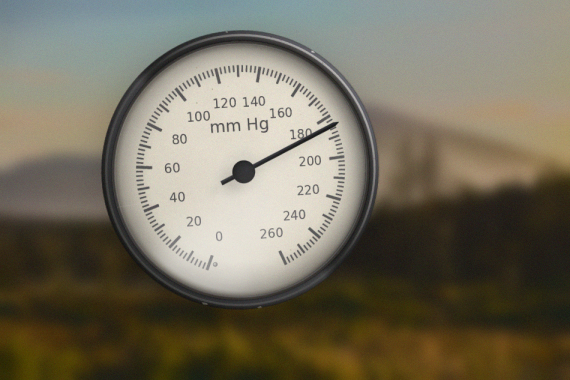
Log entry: 184 mmHg
